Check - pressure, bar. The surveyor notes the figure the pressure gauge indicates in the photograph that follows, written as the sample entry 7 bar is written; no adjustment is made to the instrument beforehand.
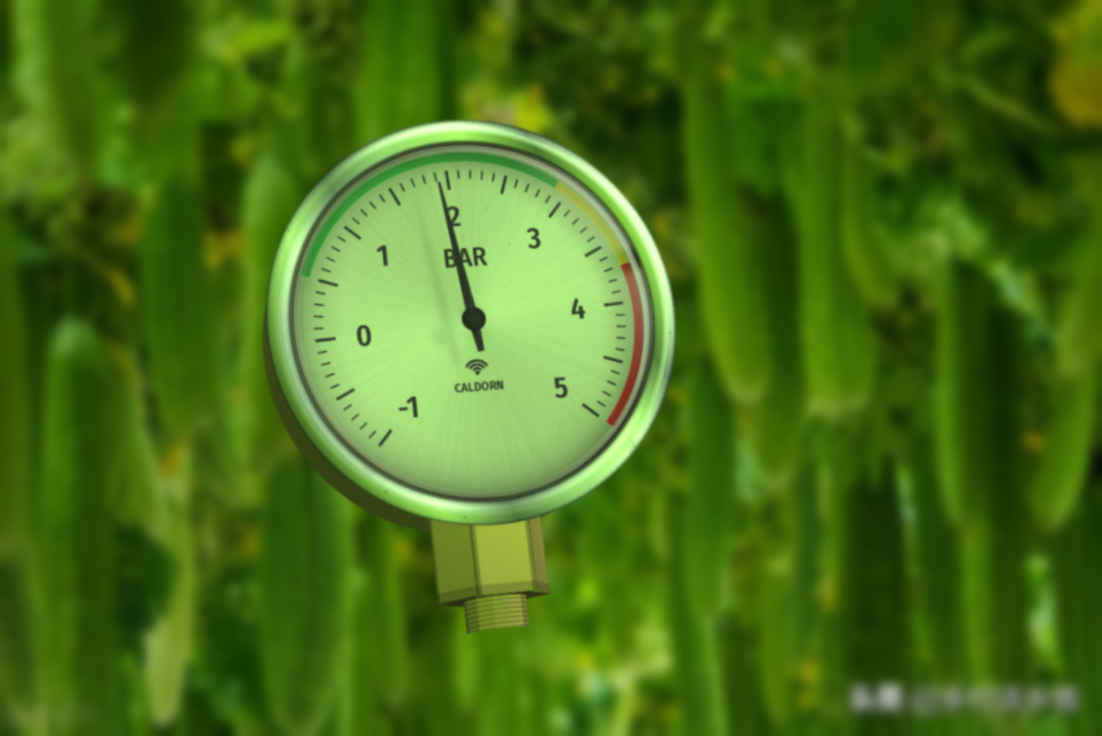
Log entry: 1.9 bar
